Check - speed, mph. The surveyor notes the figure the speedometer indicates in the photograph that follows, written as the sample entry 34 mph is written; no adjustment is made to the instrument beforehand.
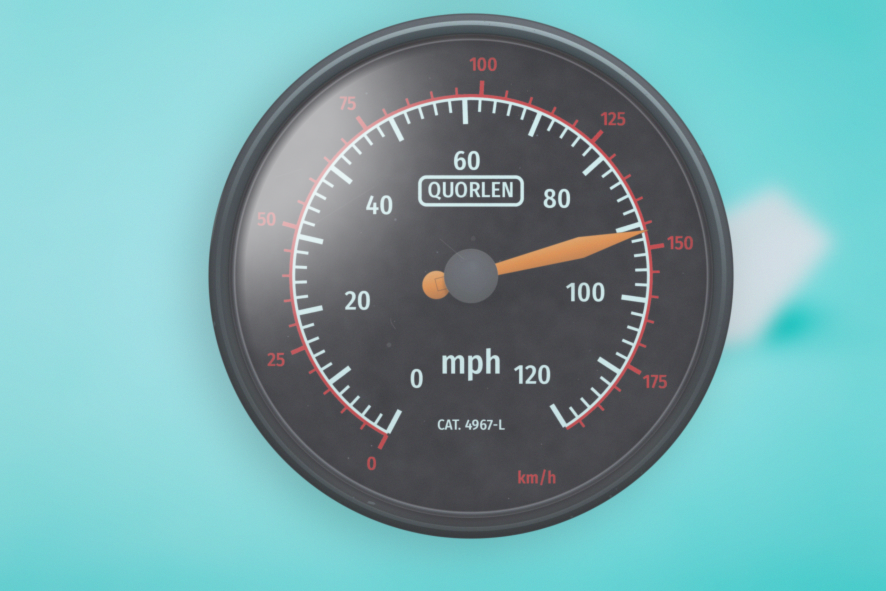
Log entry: 91 mph
